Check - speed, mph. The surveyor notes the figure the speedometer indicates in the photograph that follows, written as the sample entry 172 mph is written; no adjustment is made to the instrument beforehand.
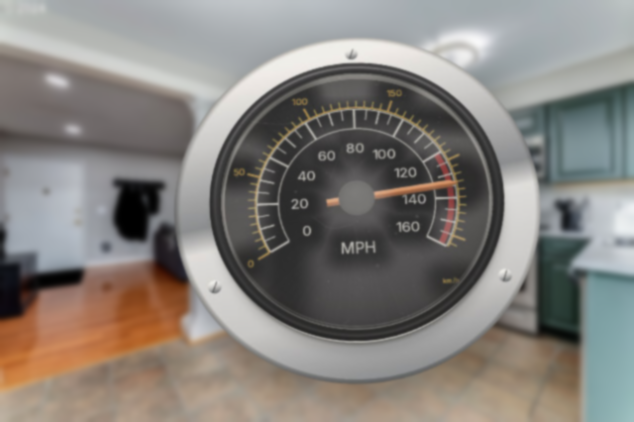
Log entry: 135 mph
